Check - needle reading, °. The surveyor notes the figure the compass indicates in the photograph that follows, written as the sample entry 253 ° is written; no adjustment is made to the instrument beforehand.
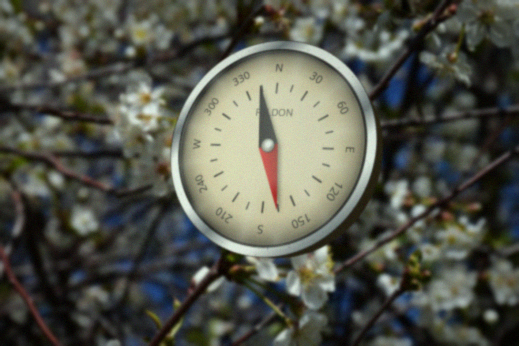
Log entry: 165 °
